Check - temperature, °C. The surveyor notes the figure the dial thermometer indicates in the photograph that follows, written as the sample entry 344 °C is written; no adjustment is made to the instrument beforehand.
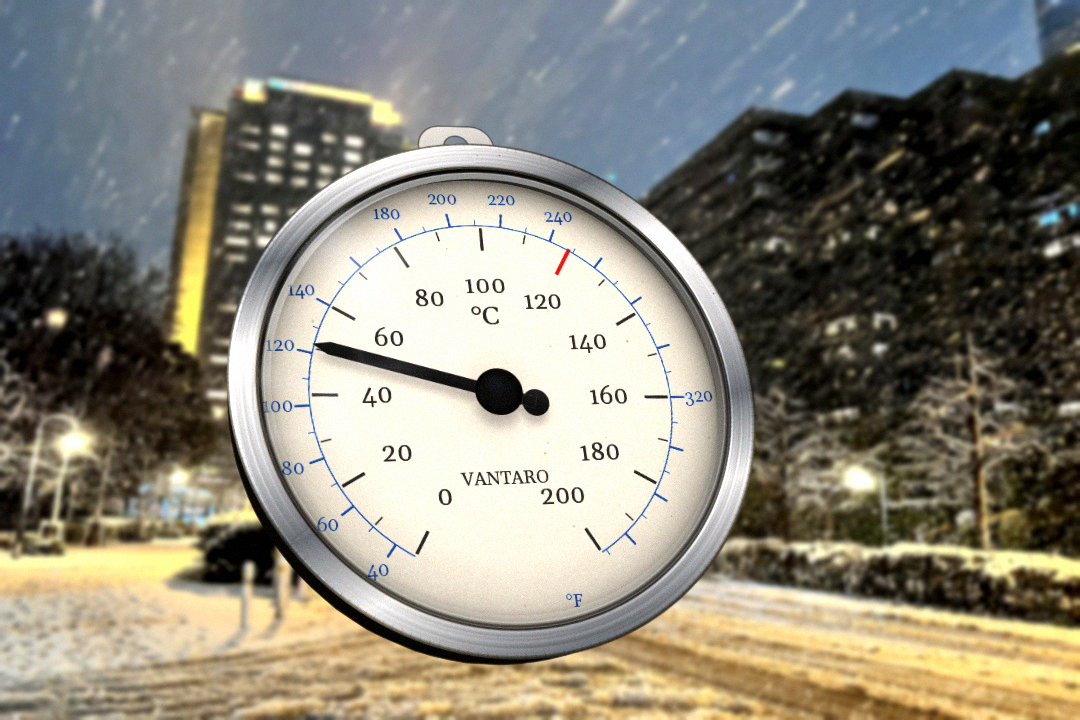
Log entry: 50 °C
